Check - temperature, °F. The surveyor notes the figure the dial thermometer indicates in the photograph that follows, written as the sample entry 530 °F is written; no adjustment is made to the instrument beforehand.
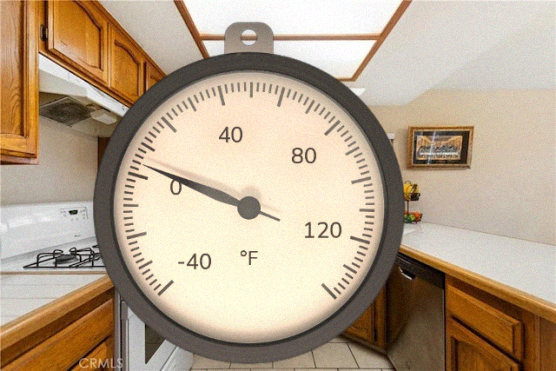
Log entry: 4 °F
